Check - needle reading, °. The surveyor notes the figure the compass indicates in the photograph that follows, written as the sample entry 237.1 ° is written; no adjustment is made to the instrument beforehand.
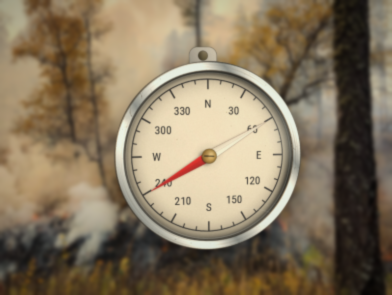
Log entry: 240 °
